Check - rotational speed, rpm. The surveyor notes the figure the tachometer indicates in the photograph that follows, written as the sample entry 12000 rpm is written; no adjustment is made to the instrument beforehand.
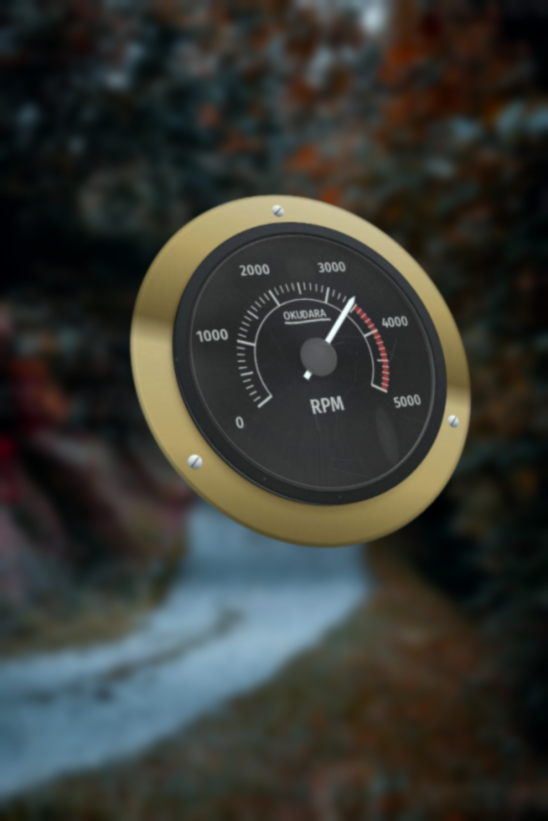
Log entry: 3400 rpm
